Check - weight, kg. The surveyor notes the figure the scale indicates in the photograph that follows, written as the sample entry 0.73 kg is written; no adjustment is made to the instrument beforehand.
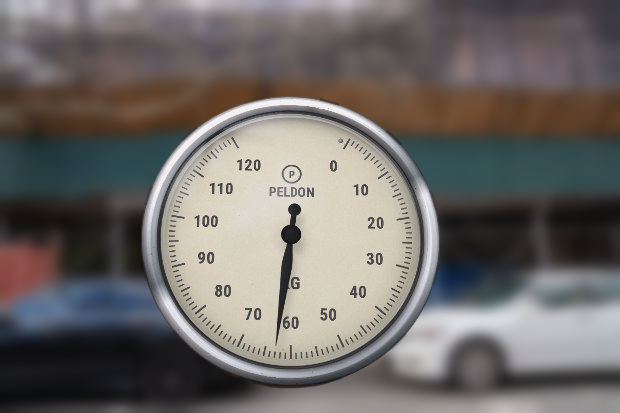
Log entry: 63 kg
